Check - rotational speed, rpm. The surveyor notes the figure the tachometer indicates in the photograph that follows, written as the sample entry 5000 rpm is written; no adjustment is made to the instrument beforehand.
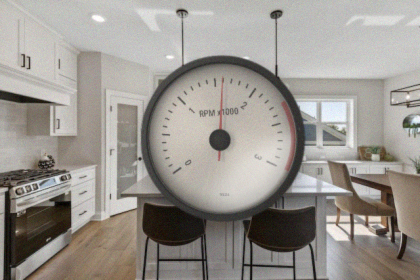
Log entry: 1600 rpm
